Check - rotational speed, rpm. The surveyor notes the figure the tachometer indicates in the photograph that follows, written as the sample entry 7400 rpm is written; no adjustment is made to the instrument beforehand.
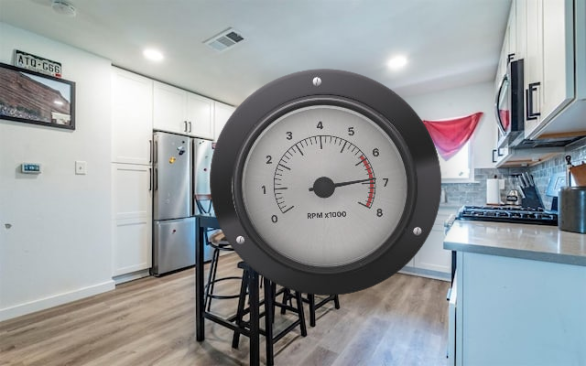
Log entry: 6800 rpm
